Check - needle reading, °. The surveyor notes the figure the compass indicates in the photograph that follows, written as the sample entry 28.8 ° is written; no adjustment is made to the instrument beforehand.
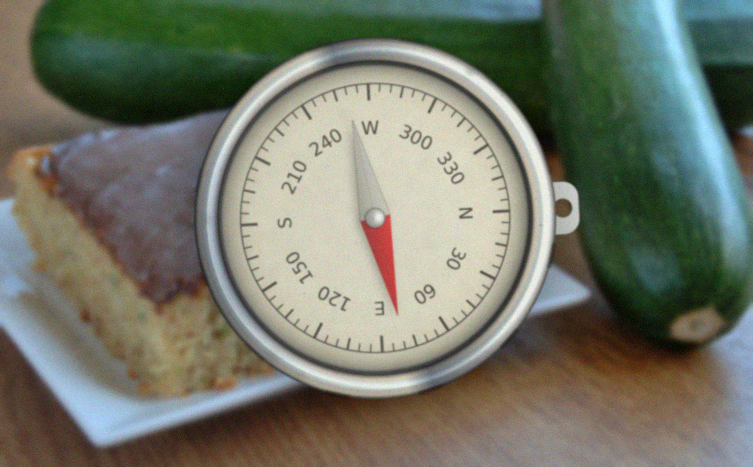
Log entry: 80 °
